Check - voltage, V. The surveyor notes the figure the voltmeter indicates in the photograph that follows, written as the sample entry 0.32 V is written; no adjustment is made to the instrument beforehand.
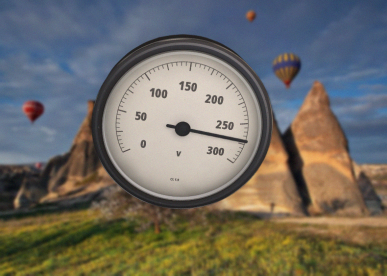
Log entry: 270 V
